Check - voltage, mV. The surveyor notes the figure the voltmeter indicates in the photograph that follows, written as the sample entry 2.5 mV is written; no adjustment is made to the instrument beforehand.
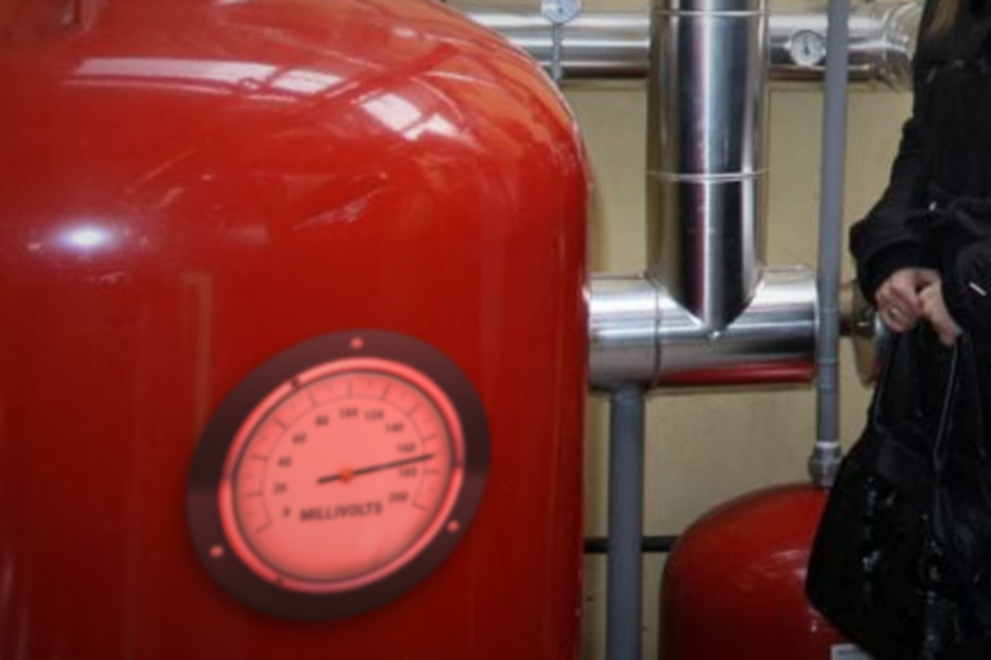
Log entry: 170 mV
